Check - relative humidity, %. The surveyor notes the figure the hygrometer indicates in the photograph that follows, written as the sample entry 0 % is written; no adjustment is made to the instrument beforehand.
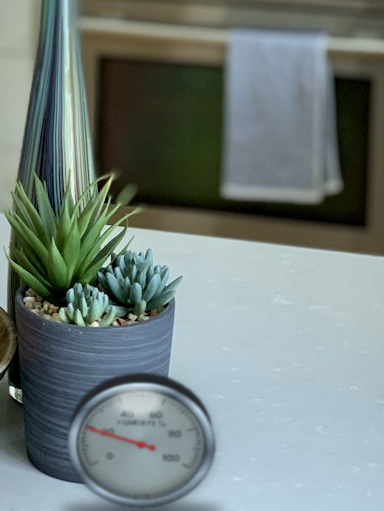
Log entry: 20 %
